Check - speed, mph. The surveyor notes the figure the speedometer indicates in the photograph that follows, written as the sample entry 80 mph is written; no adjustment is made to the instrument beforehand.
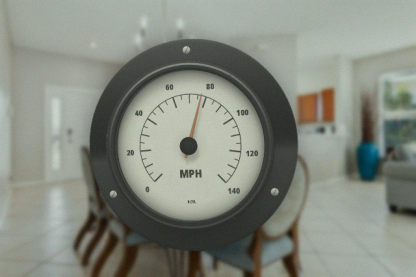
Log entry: 77.5 mph
